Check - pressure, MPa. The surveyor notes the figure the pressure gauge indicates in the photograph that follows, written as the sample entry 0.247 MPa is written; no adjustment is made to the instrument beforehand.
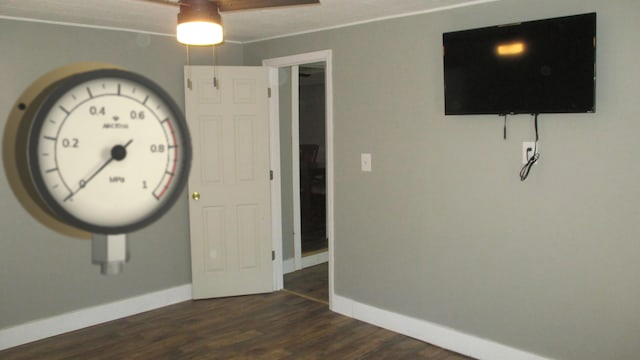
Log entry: 0 MPa
